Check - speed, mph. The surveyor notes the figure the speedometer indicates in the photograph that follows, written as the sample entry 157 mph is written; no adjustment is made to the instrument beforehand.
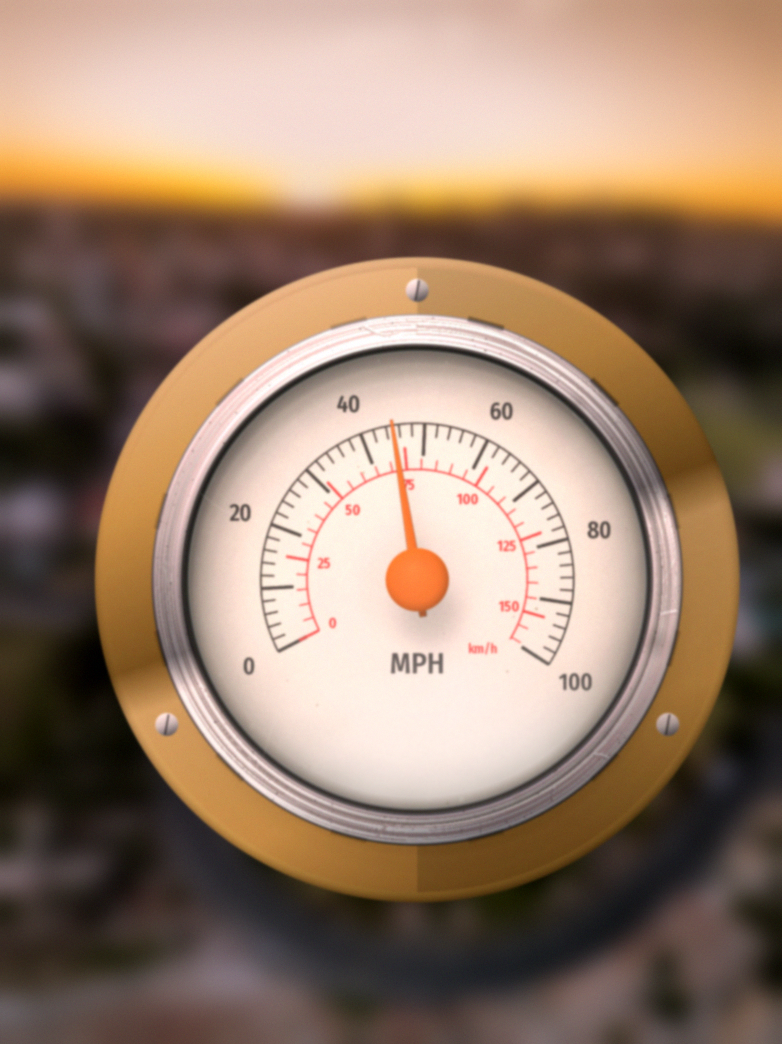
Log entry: 45 mph
